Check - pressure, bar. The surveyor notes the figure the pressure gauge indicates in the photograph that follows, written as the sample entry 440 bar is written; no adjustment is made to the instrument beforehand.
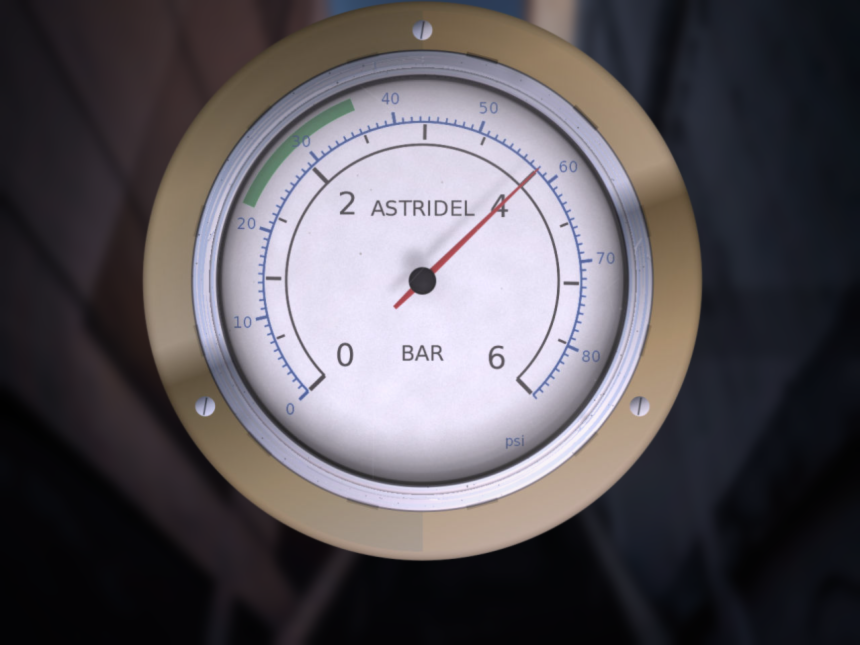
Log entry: 4 bar
